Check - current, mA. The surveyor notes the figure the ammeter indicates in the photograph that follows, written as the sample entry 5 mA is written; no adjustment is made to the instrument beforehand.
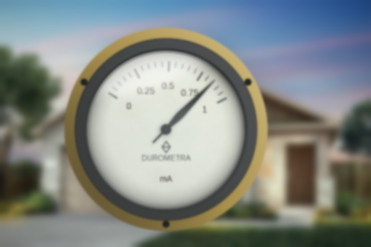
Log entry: 0.85 mA
